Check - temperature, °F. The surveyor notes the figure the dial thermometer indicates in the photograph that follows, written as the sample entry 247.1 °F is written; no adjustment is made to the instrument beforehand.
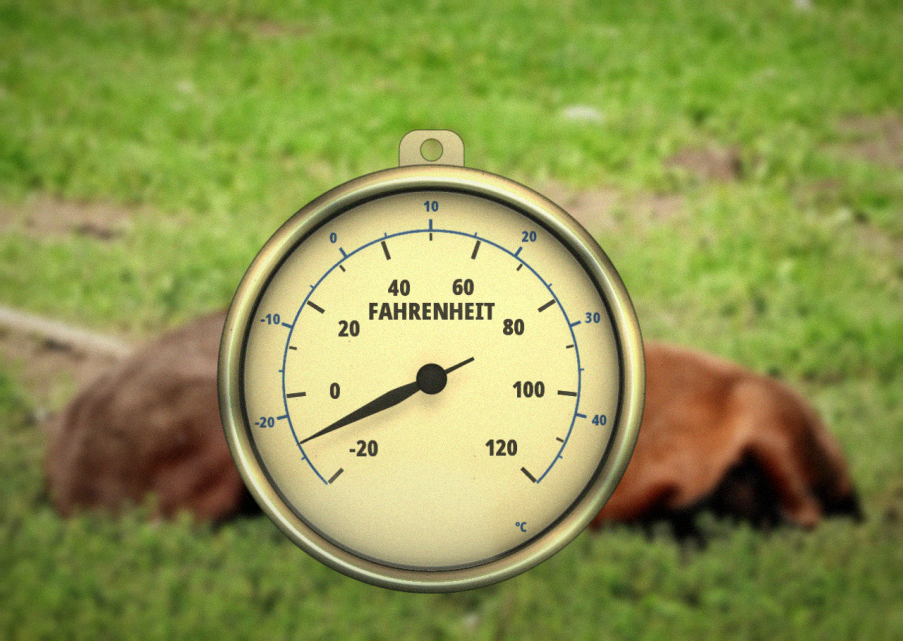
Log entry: -10 °F
